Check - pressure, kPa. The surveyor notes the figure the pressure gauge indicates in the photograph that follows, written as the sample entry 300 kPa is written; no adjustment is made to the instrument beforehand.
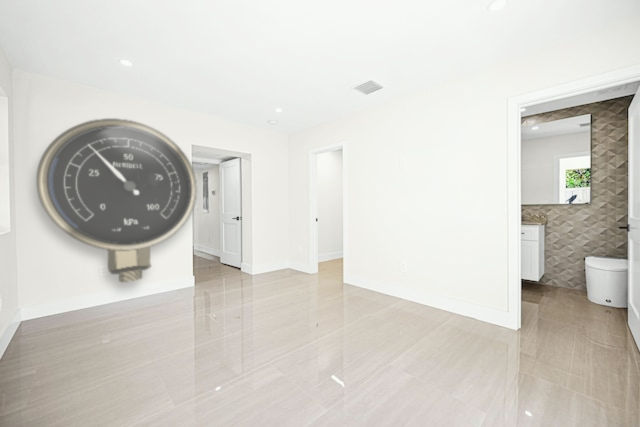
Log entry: 35 kPa
